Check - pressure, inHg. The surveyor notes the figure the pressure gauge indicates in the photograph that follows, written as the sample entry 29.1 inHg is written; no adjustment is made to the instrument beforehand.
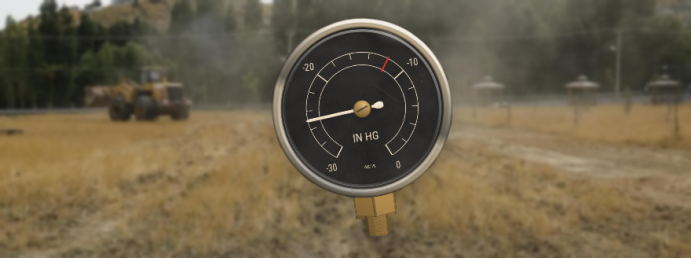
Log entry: -25 inHg
